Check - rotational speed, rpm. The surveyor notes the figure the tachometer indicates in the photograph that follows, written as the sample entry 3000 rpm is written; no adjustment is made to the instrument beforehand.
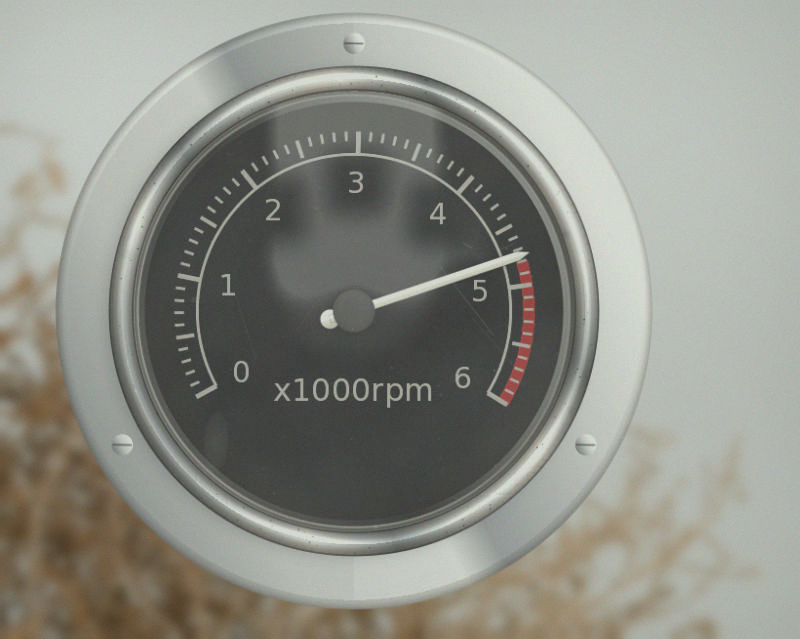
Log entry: 4750 rpm
